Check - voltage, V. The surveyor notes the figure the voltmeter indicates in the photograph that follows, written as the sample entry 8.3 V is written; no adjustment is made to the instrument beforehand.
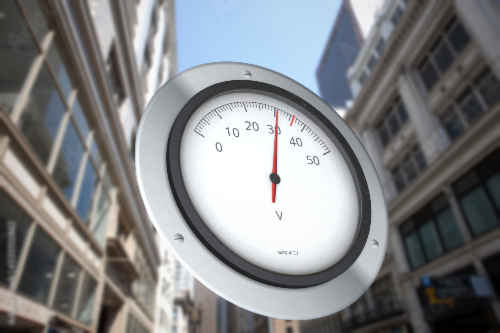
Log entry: 30 V
